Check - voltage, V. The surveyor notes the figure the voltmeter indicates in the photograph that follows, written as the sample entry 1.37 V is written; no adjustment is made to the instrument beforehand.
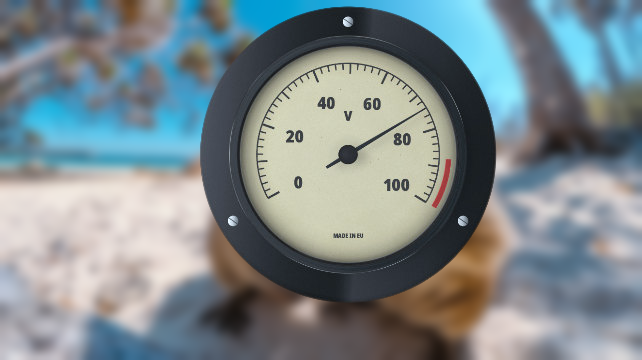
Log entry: 74 V
